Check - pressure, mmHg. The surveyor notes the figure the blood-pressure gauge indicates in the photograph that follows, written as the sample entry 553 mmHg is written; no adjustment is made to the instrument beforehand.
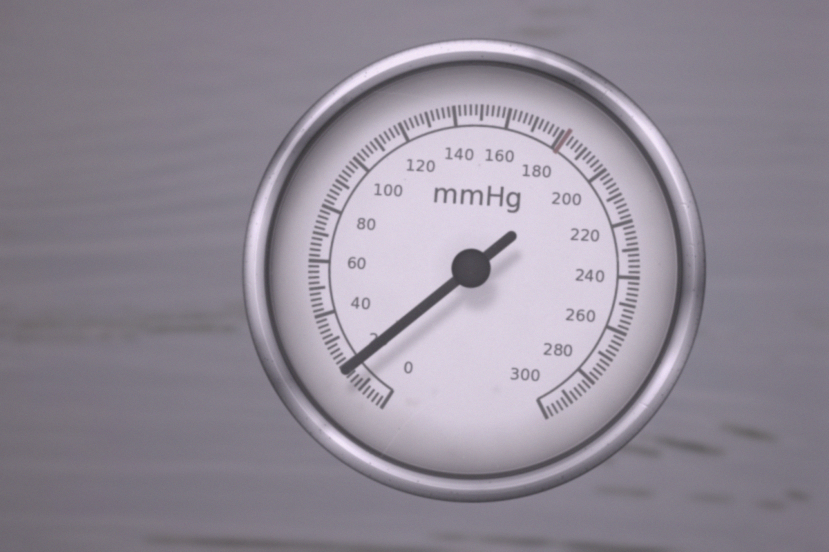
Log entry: 18 mmHg
